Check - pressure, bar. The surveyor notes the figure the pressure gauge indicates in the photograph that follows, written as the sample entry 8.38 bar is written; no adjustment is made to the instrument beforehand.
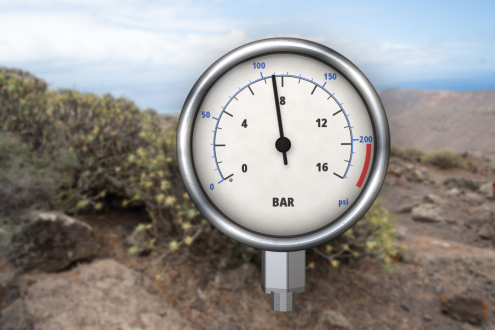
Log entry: 7.5 bar
